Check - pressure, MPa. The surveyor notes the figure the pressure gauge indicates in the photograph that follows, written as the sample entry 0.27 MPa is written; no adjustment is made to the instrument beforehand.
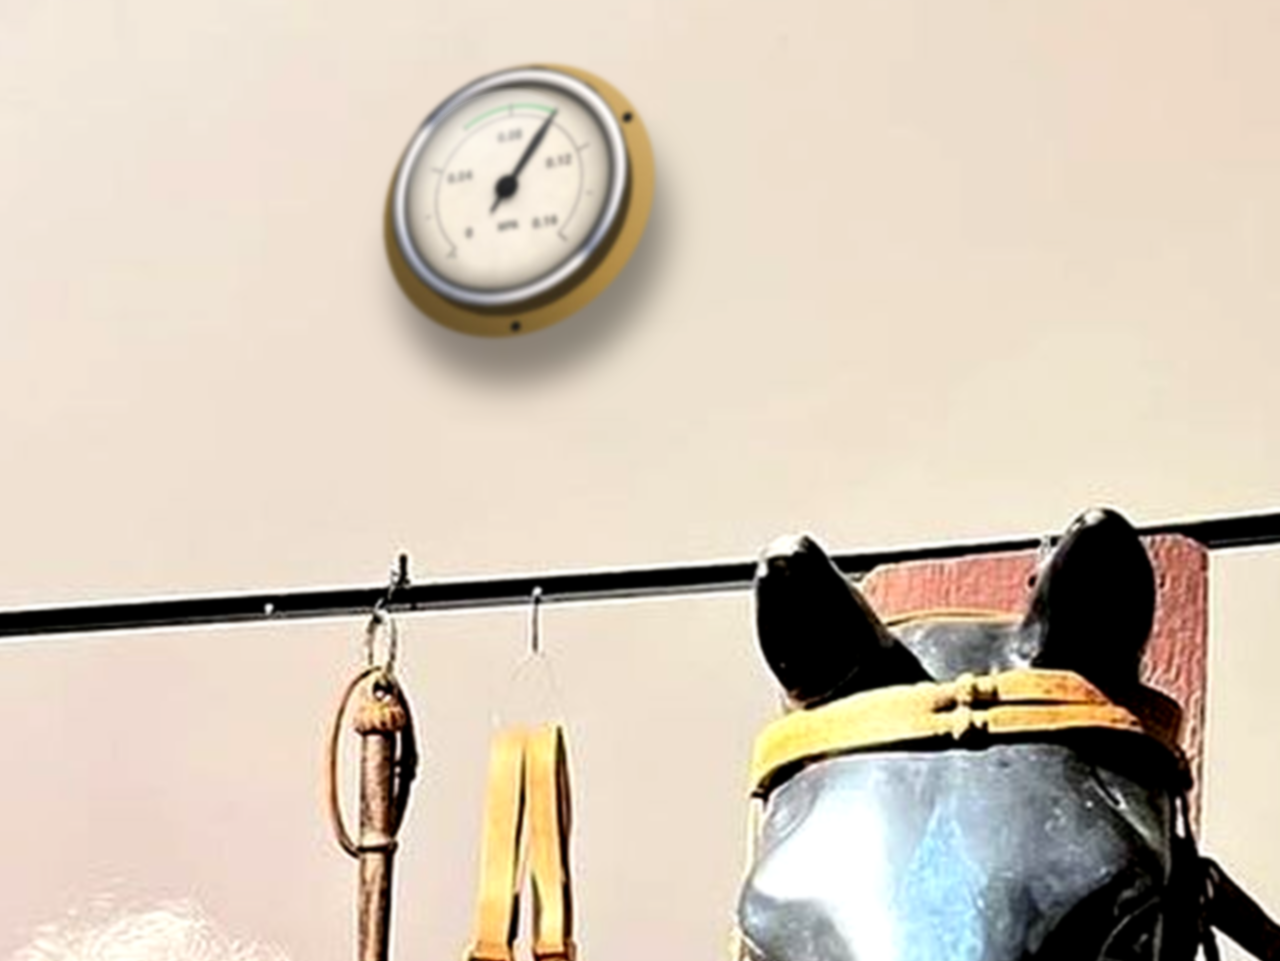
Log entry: 0.1 MPa
